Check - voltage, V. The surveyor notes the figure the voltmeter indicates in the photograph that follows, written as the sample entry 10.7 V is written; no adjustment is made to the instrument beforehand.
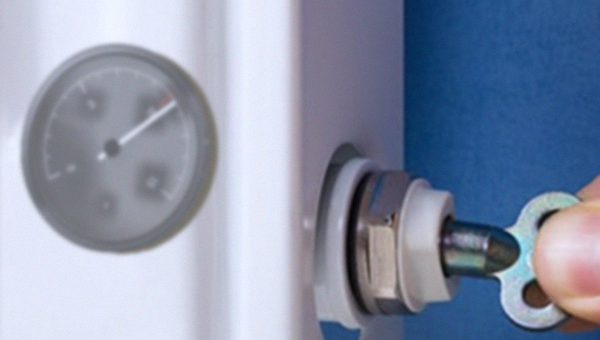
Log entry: 10.5 V
